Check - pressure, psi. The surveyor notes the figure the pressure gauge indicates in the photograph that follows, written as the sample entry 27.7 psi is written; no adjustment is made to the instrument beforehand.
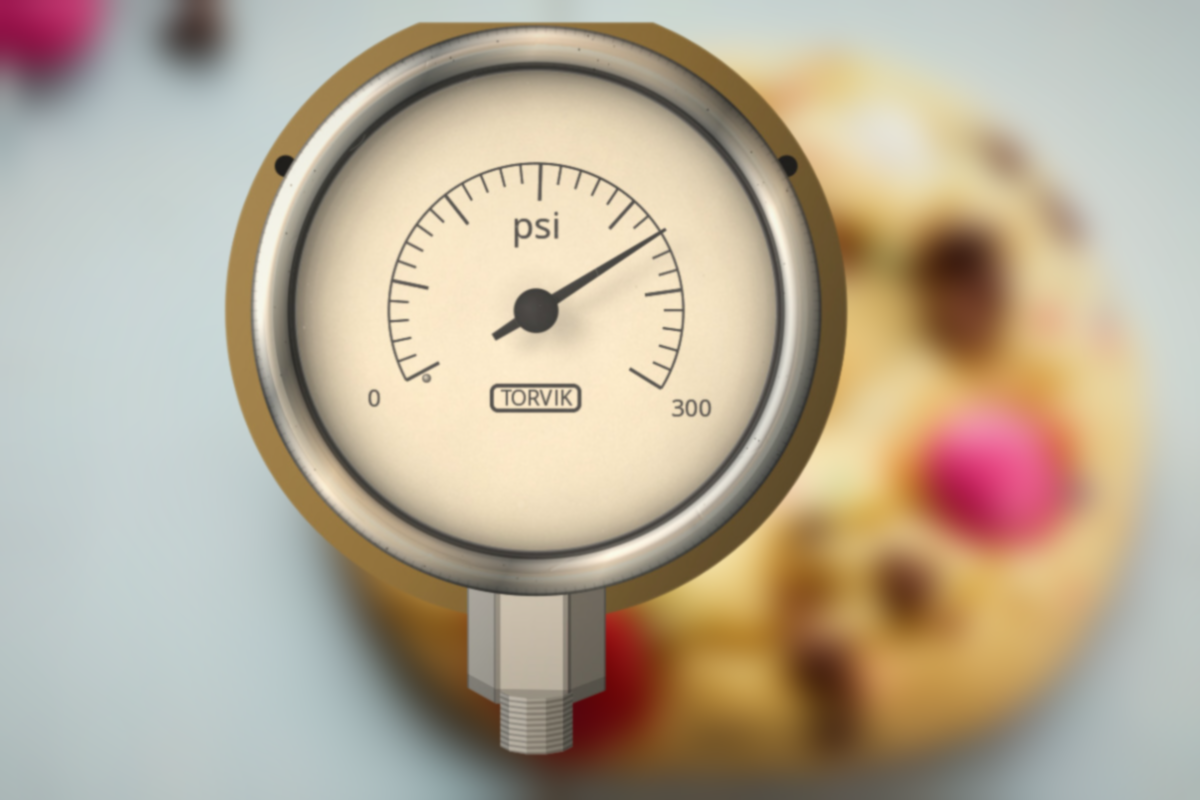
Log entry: 220 psi
